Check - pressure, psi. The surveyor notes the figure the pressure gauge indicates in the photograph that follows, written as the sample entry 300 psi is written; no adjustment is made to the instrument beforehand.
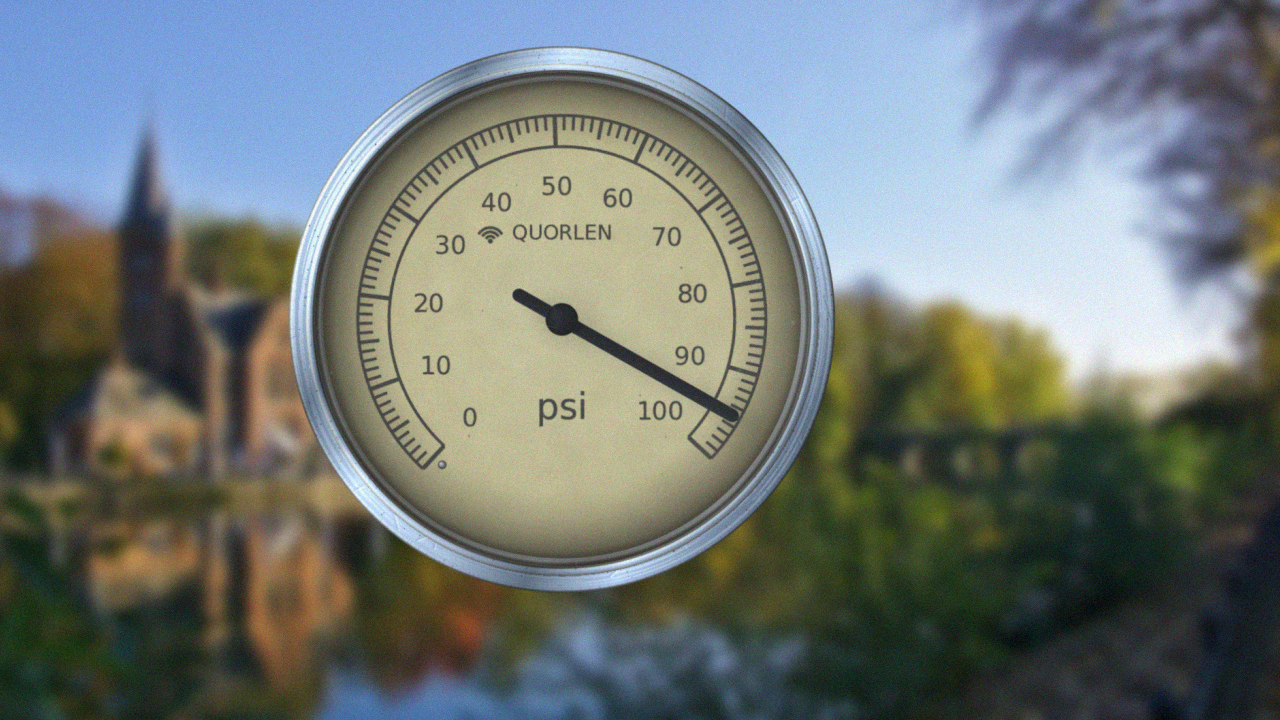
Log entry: 95 psi
